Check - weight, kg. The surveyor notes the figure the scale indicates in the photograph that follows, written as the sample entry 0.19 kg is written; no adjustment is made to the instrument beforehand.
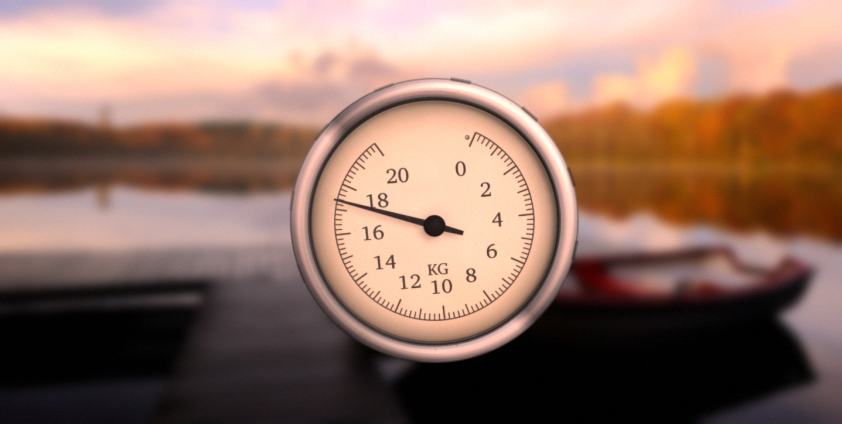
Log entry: 17.4 kg
